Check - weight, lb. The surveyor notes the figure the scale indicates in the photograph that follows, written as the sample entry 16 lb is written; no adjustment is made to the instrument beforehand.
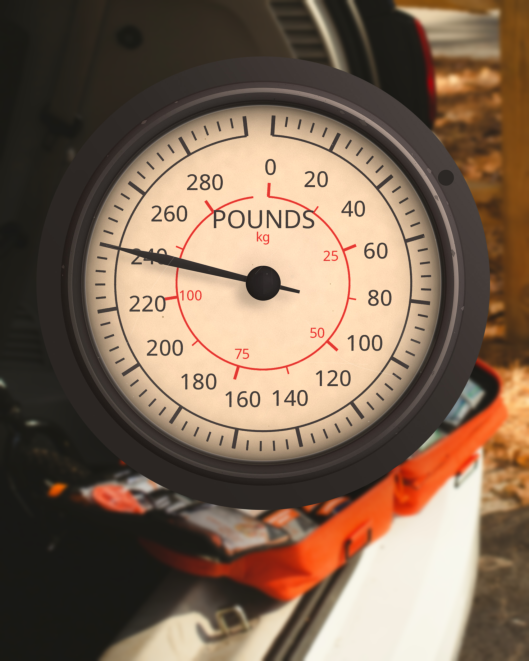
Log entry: 240 lb
